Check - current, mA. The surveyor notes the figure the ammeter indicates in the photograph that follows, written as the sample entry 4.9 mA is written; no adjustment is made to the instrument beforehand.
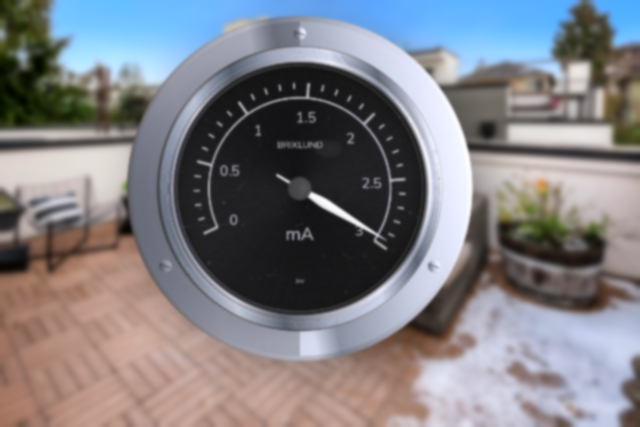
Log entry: 2.95 mA
